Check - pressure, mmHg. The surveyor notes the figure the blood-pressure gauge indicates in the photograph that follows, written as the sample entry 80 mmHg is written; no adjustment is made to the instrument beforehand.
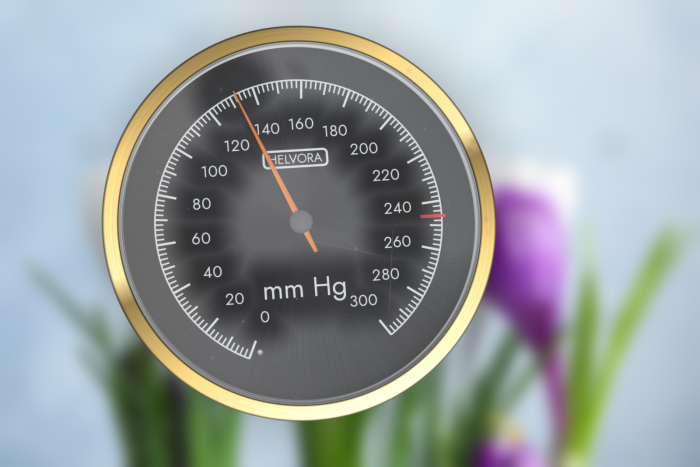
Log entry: 132 mmHg
